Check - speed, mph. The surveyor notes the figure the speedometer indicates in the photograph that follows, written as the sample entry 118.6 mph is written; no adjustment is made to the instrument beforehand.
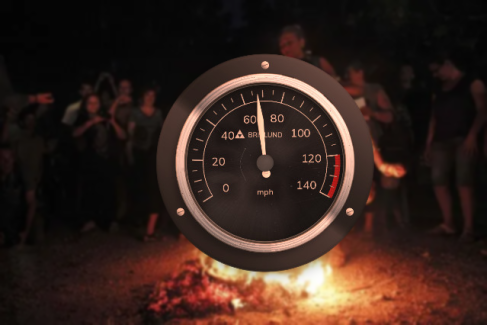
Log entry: 67.5 mph
